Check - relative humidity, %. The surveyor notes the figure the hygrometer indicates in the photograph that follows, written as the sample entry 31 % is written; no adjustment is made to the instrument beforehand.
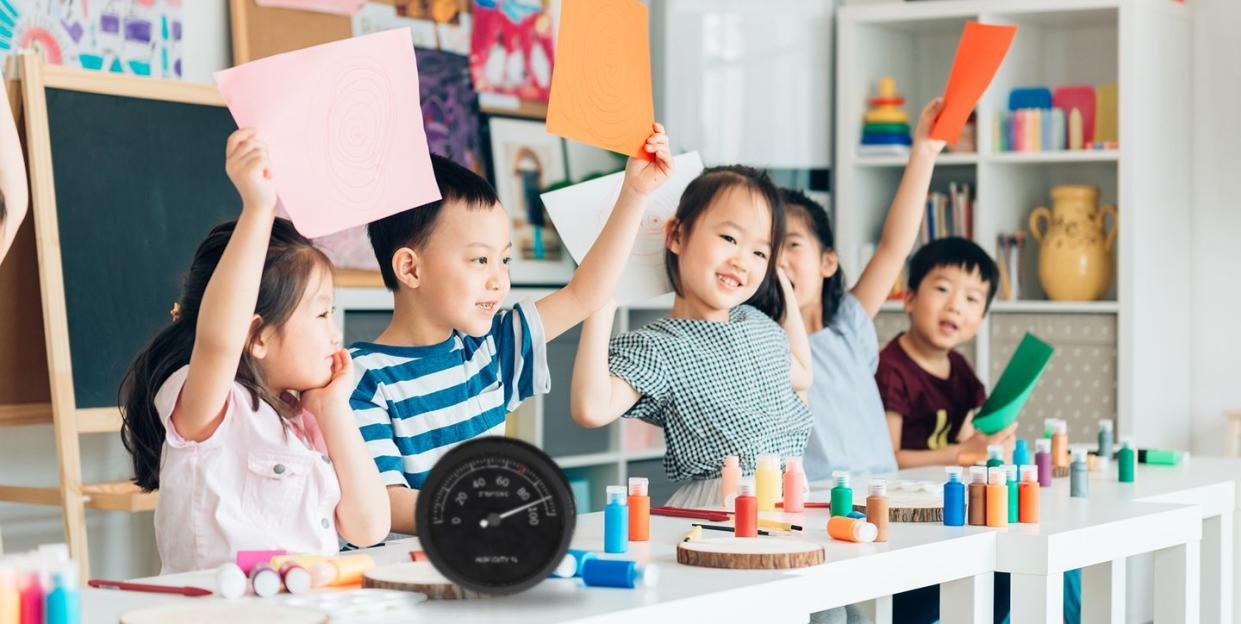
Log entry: 90 %
